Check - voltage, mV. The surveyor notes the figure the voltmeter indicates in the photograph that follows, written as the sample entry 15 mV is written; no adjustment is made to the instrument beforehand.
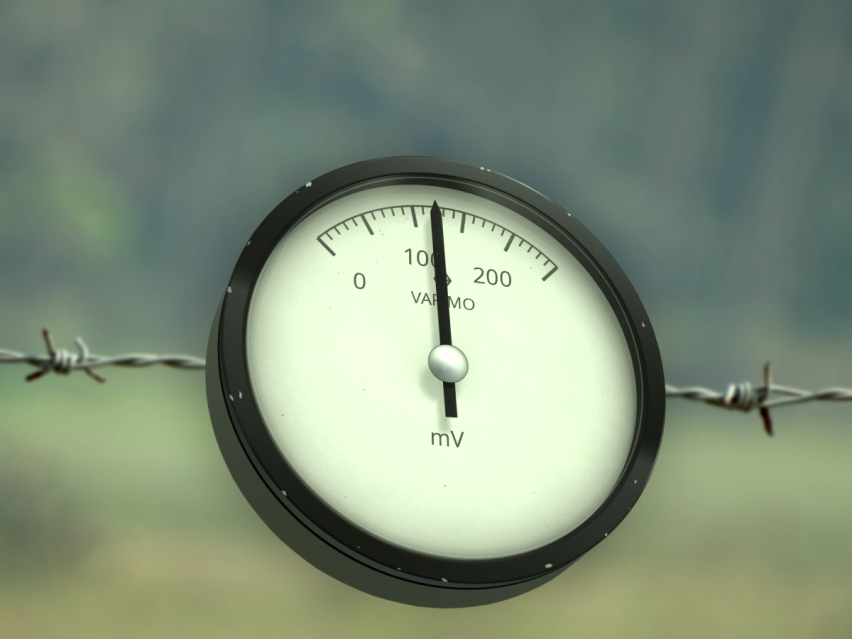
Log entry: 120 mV
